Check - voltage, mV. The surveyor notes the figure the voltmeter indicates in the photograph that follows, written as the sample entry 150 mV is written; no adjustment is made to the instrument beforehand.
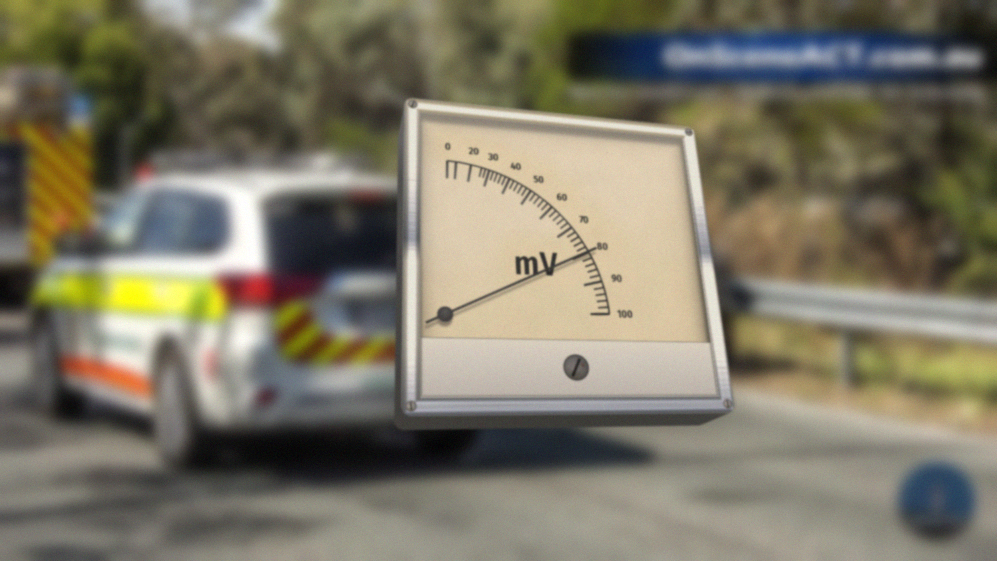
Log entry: 80 mV
